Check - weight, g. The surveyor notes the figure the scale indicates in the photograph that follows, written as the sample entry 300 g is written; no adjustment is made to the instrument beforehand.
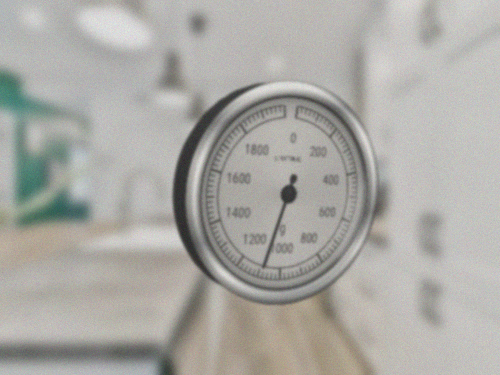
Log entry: 1100 g
